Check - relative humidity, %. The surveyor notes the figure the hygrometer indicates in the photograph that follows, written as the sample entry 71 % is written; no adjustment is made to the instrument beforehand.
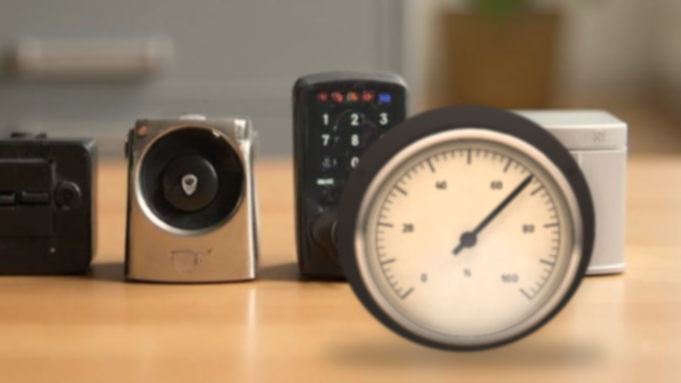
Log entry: 66 %
